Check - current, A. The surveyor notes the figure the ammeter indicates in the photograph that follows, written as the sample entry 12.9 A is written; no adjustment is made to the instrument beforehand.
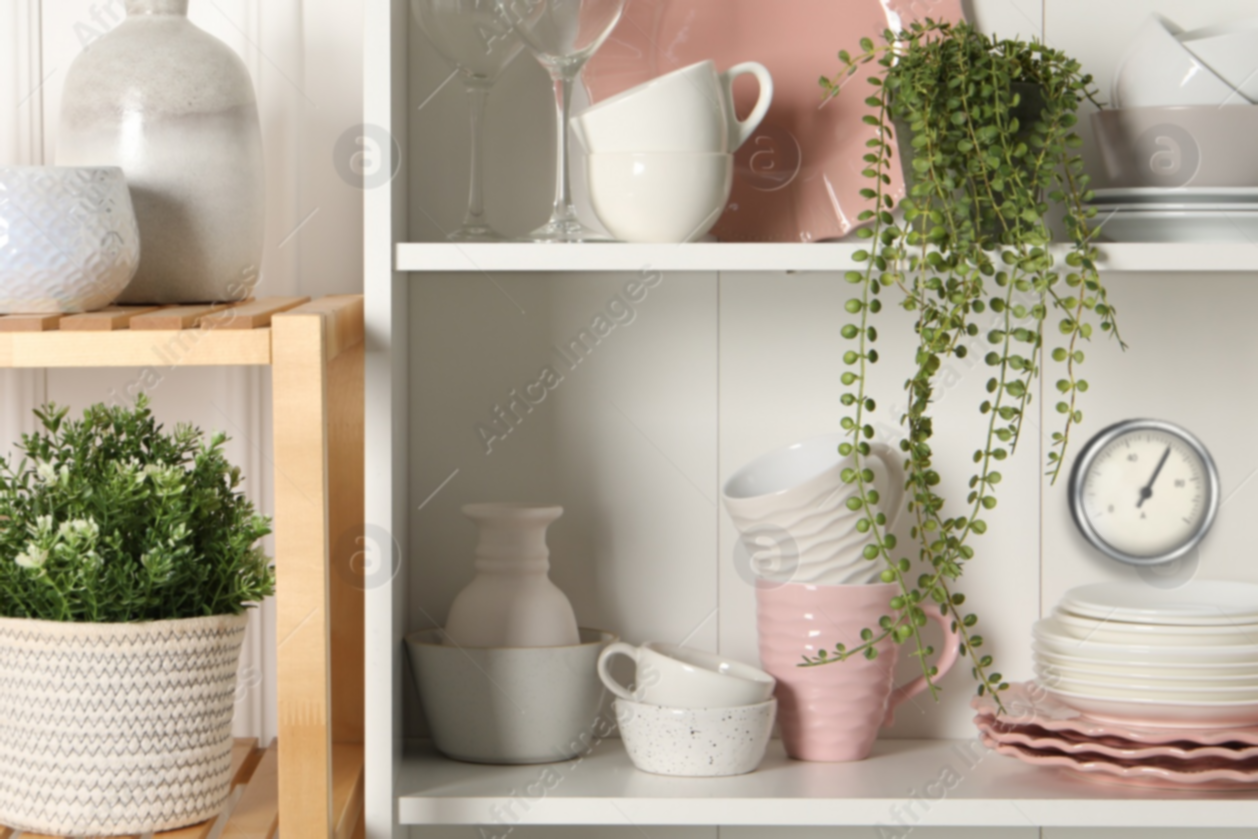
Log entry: 60 A
